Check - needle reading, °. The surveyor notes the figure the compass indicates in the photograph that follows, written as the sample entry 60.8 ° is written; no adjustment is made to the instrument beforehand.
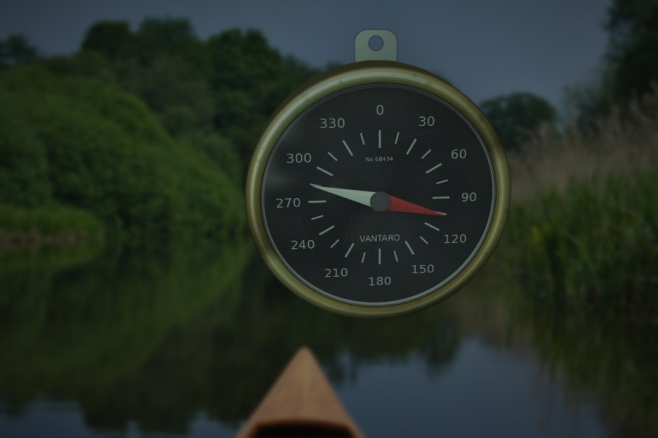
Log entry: 105 °
